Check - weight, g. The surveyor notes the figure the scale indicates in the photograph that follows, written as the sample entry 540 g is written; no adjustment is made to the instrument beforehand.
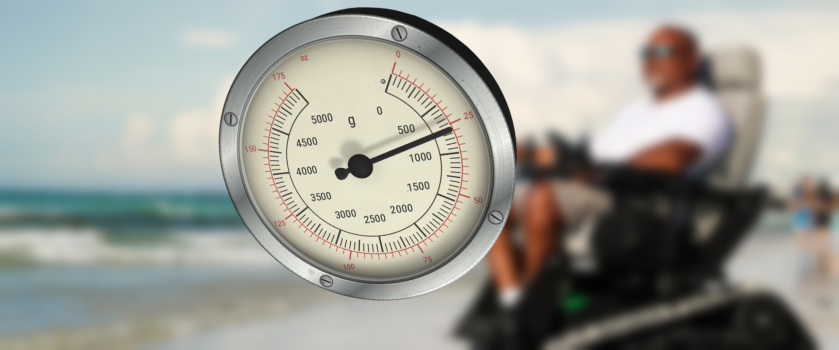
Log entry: 750 g
